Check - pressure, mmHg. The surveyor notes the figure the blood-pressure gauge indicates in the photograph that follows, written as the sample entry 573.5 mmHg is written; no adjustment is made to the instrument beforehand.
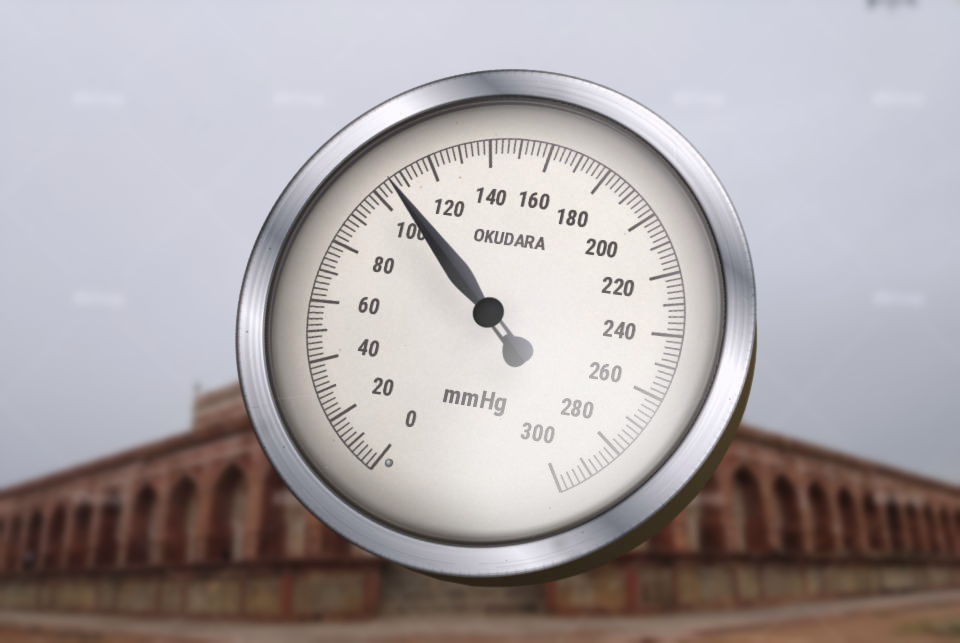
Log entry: 106 mmHg
